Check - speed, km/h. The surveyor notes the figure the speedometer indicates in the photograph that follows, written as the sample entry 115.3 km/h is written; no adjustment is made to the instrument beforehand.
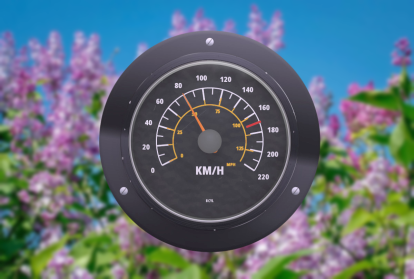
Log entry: 80 km/h
